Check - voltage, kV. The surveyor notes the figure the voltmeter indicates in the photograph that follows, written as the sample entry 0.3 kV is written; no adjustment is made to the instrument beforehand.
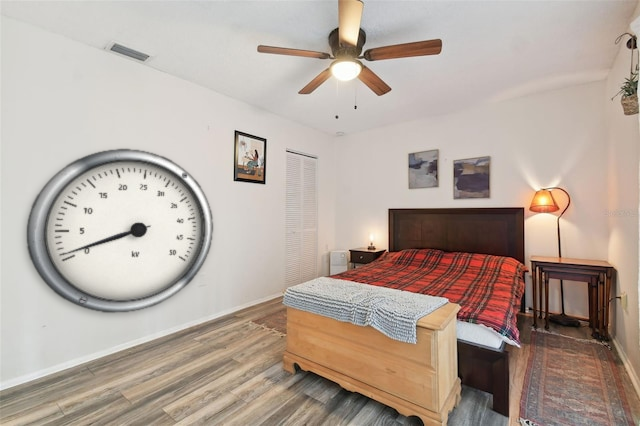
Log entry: 1 kV
